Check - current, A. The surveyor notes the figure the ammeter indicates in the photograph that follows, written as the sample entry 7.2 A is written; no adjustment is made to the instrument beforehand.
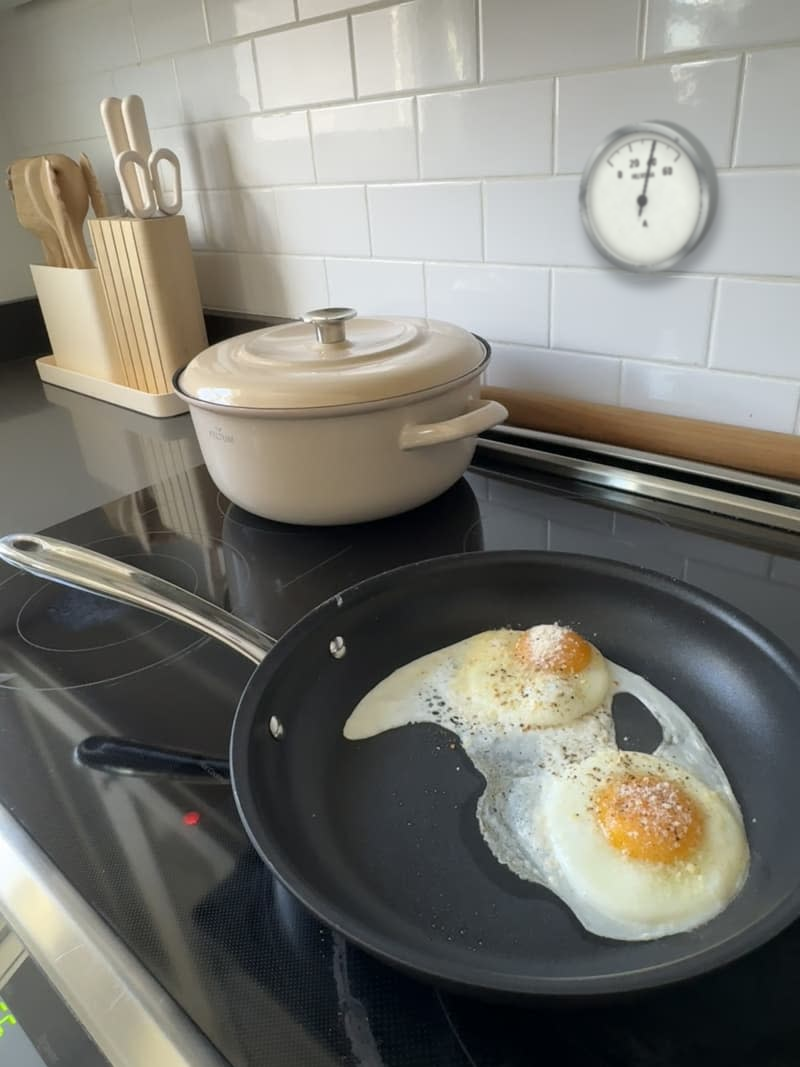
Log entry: 40 A
